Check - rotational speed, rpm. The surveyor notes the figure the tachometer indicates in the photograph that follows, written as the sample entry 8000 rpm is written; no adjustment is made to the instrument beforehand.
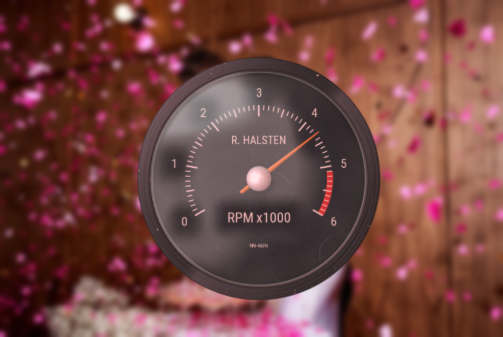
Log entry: 4300 rpm
